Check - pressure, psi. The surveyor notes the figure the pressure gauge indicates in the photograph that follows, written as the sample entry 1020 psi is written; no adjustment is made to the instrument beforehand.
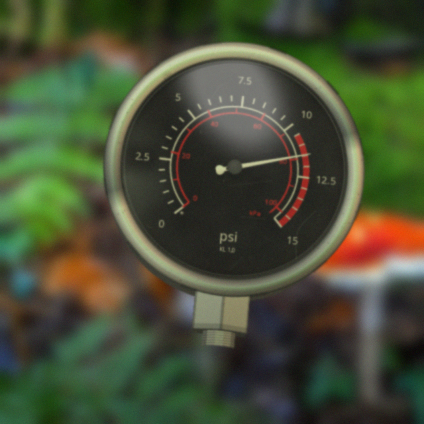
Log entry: 11.5 psi
